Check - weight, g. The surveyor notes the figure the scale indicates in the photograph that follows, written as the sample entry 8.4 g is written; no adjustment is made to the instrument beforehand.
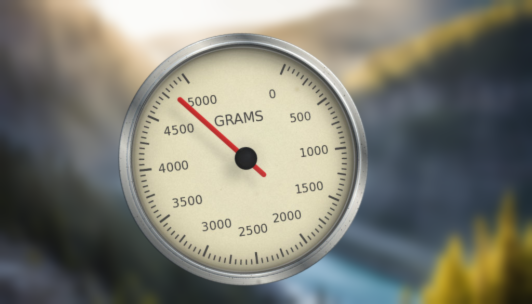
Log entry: 4800 g
